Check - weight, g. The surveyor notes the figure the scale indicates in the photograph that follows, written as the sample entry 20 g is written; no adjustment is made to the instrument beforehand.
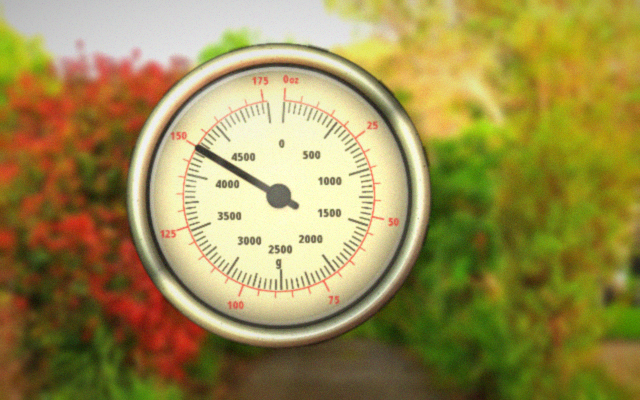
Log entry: 4250 g
